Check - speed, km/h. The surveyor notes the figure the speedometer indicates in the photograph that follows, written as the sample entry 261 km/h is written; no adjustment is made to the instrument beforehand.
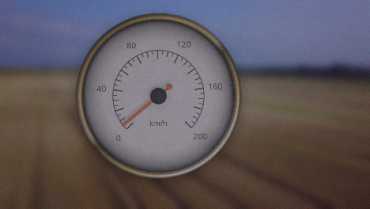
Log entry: 5 km/h
